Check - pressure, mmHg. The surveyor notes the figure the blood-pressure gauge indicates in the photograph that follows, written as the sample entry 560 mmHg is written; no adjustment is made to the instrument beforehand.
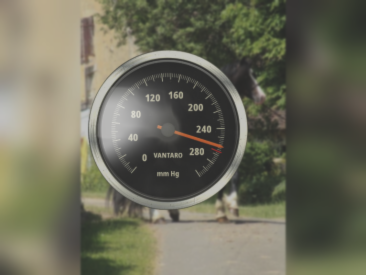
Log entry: 260 mmHg
